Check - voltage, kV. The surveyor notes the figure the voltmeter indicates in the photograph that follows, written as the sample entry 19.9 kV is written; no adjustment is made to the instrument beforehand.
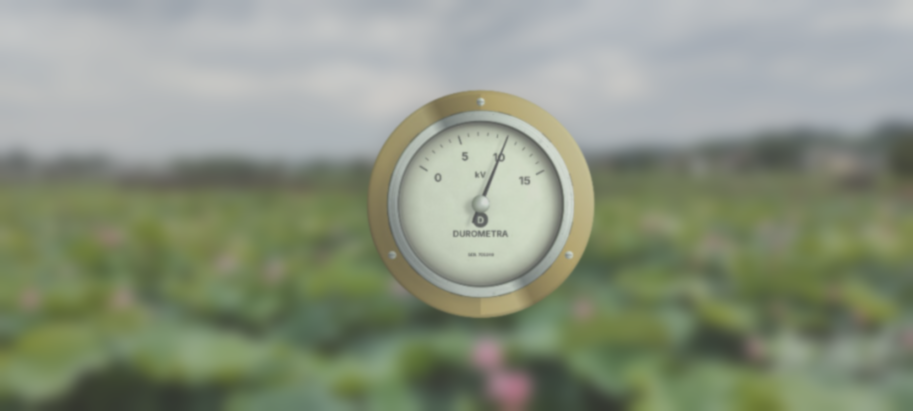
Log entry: 10 kV
